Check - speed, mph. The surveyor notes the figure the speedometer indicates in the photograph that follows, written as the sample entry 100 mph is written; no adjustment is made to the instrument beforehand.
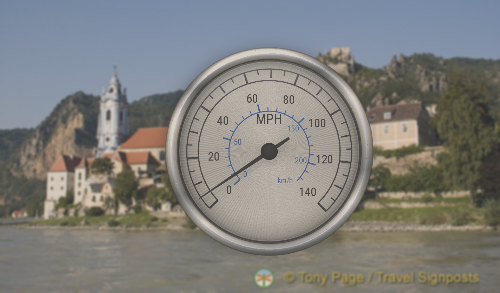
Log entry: 5 mph
